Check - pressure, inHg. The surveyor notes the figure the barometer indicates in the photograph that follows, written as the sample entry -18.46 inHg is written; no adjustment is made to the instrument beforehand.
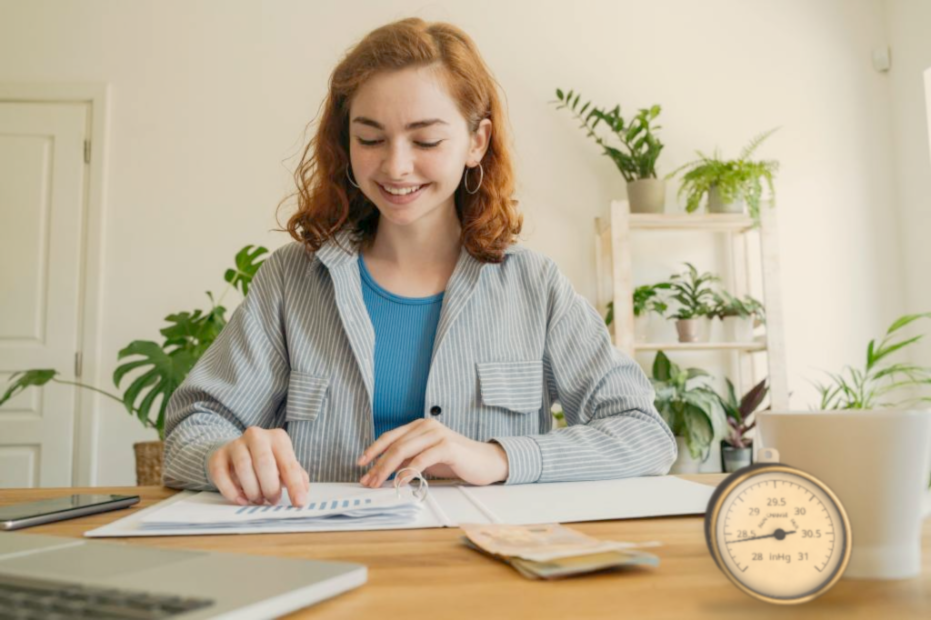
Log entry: 28.4 inHg
